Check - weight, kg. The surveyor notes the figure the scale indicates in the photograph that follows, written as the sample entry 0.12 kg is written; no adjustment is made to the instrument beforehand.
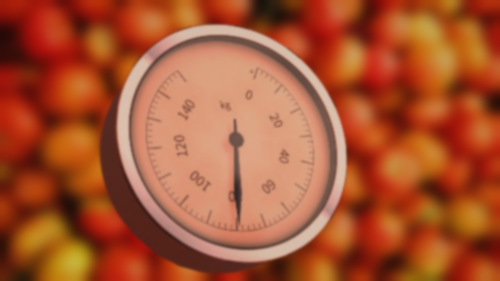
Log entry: 80 kg
